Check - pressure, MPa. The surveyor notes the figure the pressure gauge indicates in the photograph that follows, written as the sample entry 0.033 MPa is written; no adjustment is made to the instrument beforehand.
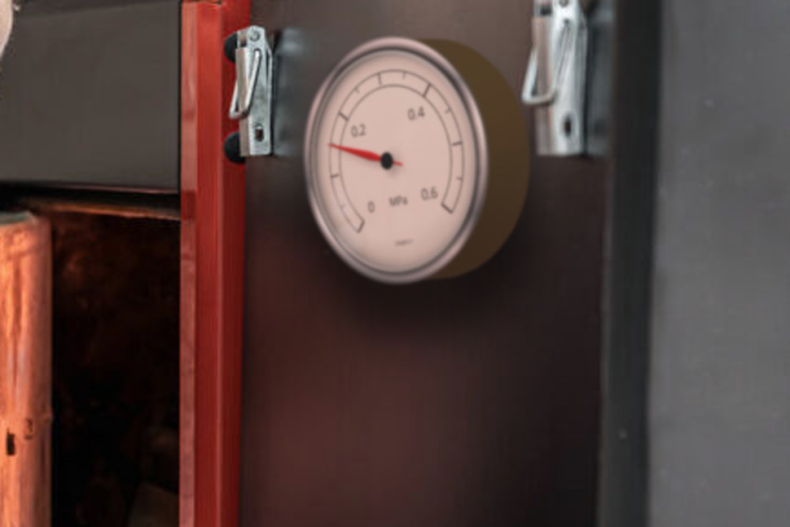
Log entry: 0.15 MPa
